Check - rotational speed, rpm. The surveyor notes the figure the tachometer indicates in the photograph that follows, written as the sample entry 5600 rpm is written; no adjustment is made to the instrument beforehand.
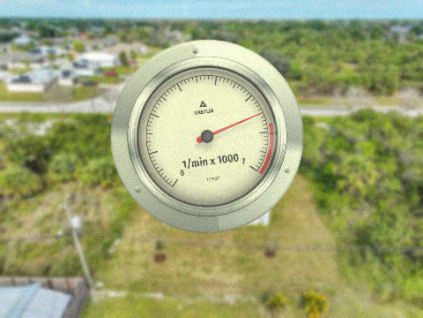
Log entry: 5500 rpm
